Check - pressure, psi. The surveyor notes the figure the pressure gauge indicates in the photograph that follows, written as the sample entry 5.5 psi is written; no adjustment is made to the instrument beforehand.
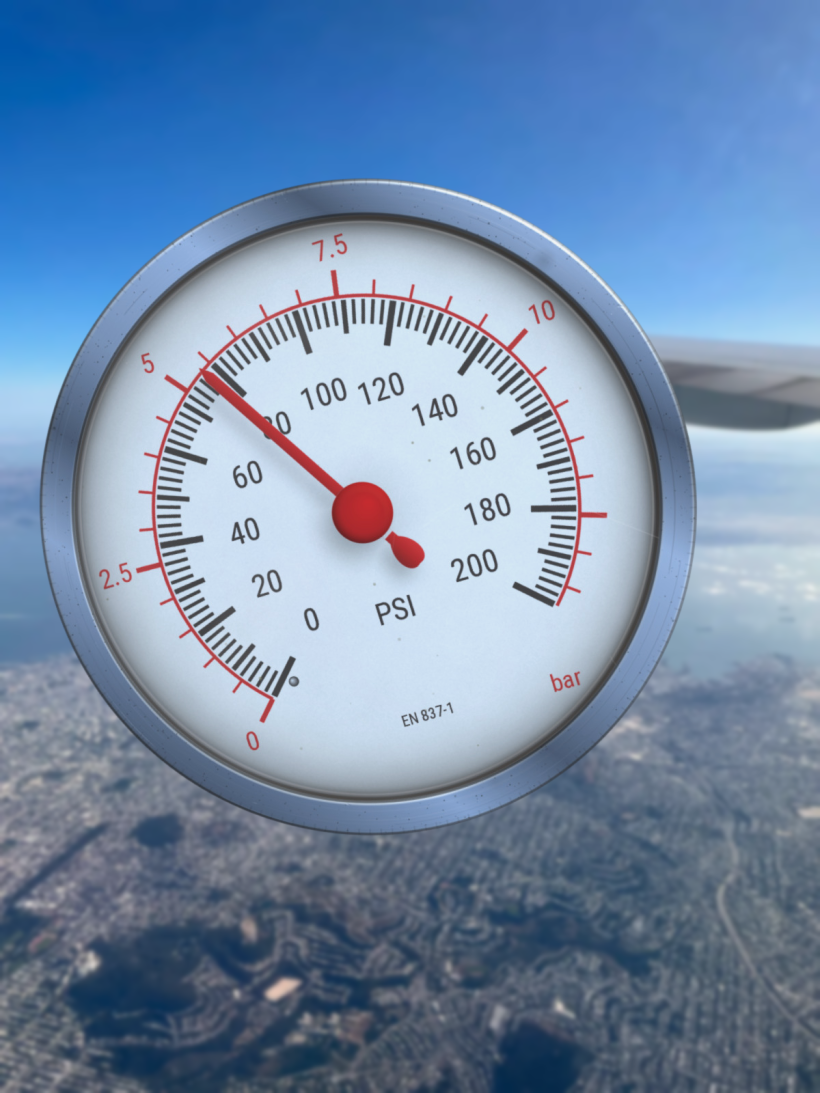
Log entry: 78 psi
